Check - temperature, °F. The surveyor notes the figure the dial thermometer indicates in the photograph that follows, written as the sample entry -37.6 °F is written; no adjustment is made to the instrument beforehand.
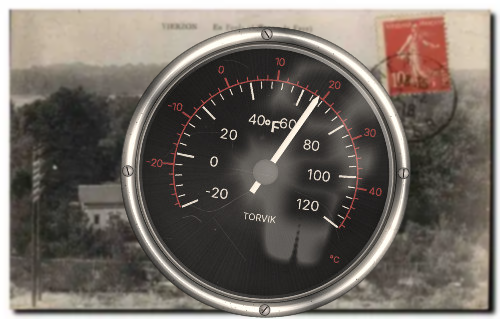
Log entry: 66 °F
